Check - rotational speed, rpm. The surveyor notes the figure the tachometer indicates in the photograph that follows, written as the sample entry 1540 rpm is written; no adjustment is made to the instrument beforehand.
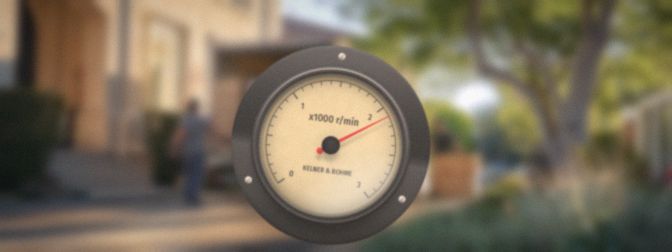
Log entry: 2100 rpm
